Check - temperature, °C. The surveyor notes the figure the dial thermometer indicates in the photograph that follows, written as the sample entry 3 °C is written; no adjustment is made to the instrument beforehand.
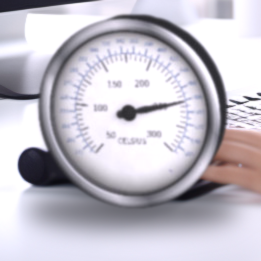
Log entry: 250 °C
